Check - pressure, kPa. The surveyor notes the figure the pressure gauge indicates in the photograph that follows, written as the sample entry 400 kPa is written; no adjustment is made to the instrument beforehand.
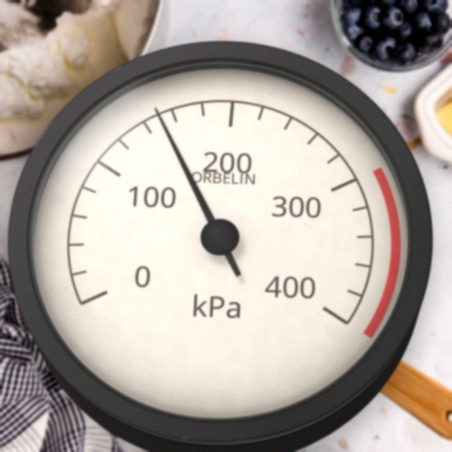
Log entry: 150 kPa
